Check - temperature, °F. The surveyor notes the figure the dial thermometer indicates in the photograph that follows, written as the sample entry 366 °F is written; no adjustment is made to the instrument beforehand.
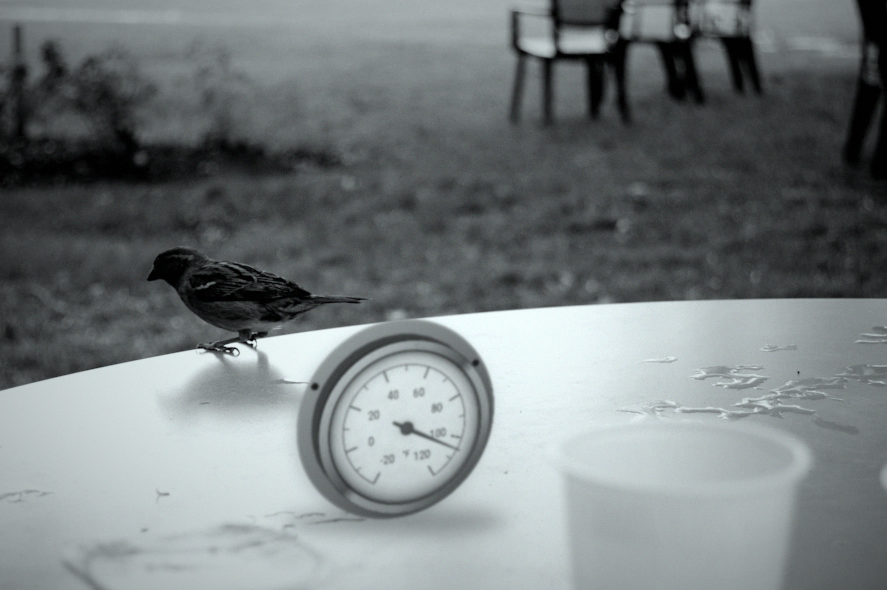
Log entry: 105 °F
